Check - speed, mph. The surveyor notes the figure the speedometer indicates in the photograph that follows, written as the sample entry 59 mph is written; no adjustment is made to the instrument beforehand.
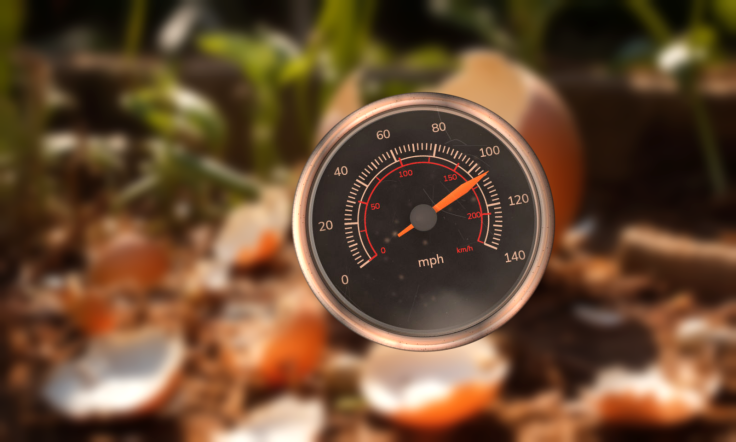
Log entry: 106 mph
